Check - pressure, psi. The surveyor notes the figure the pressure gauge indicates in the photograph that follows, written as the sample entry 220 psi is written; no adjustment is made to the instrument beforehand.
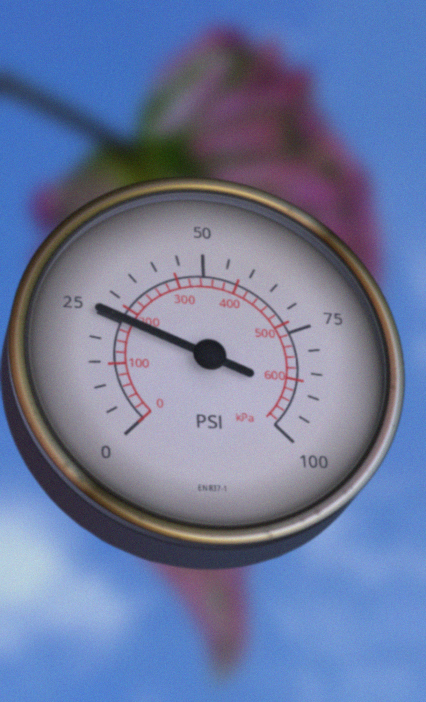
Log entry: 25 psi
